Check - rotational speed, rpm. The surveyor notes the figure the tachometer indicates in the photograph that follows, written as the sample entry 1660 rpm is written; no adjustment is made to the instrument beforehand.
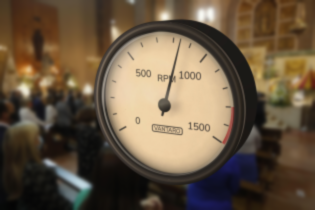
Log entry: 850 rpm
